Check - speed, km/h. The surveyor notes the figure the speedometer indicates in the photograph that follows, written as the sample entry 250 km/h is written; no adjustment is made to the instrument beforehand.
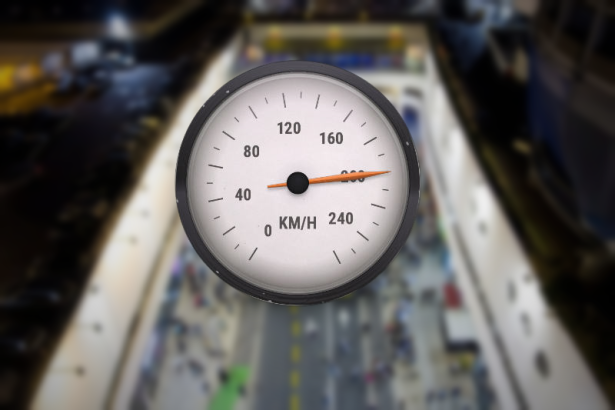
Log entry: 200 km/h
